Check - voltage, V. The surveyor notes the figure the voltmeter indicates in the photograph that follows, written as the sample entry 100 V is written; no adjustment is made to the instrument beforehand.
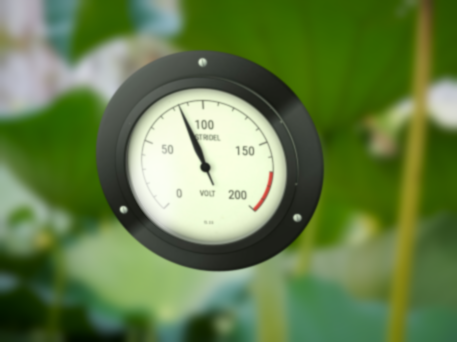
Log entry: 85 V
